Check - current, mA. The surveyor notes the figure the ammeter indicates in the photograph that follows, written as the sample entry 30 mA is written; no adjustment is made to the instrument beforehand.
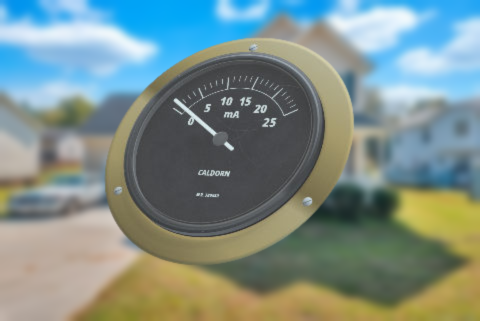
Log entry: 1 mA
